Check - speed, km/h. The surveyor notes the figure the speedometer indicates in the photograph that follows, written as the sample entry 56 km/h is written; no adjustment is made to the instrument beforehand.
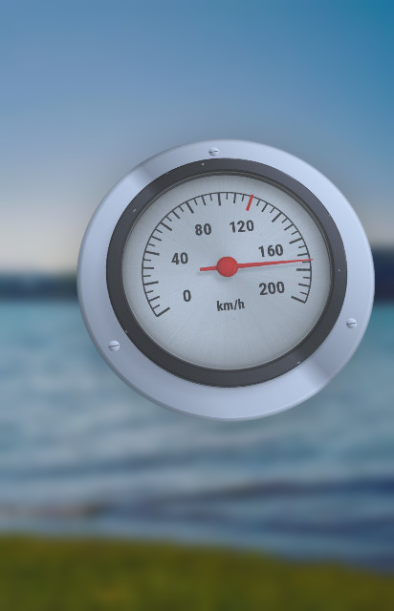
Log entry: 175 km/h
